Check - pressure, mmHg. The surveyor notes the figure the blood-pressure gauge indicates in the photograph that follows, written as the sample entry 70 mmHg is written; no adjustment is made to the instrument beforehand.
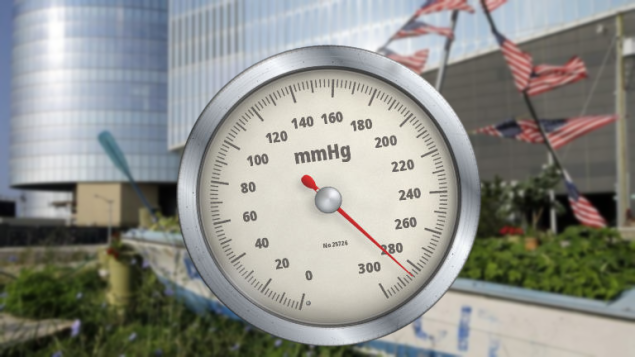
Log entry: 284 mmHg
